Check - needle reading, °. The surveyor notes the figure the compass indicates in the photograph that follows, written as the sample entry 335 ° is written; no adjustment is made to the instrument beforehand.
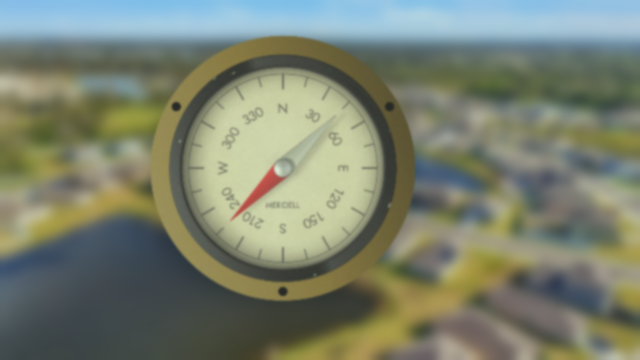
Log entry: 225 °
